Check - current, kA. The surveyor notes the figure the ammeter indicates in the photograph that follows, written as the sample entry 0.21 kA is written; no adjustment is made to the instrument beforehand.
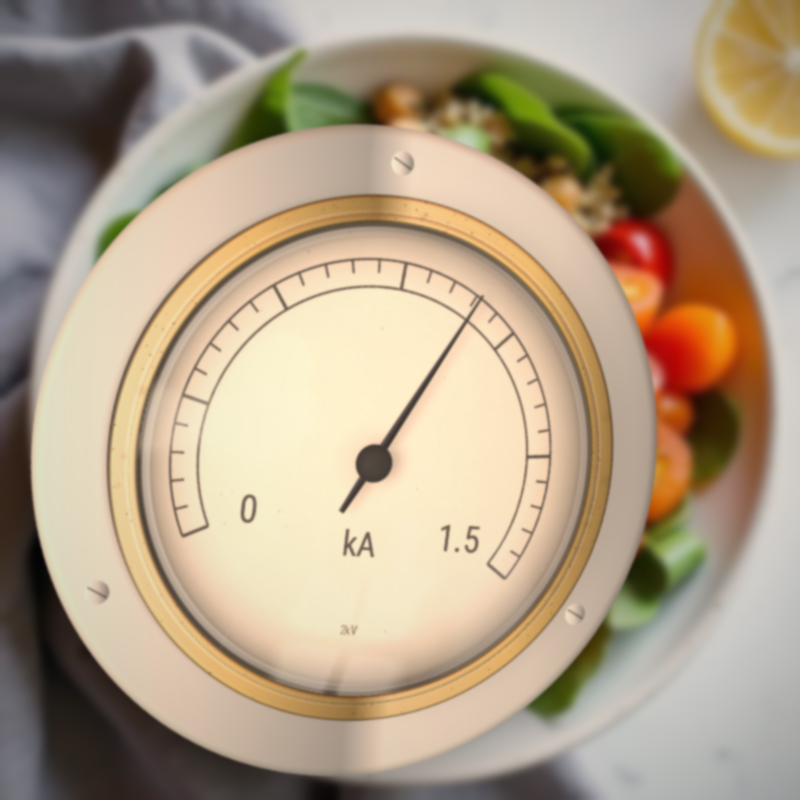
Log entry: 0.9 kA
